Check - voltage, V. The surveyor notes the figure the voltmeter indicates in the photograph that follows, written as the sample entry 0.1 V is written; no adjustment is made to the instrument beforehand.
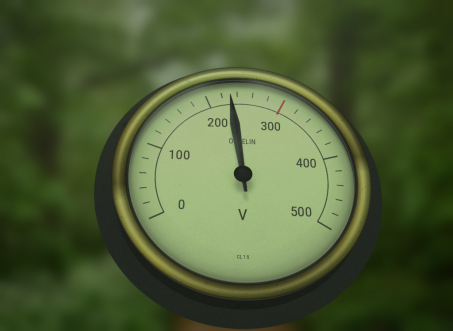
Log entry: 230 V
